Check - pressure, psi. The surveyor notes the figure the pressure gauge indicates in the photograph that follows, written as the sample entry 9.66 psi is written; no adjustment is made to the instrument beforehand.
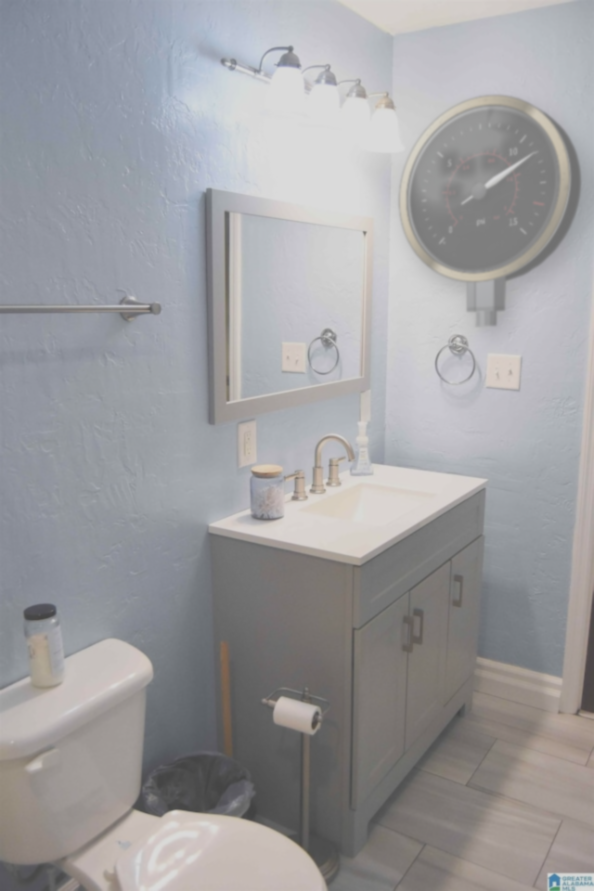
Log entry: 11 psi
